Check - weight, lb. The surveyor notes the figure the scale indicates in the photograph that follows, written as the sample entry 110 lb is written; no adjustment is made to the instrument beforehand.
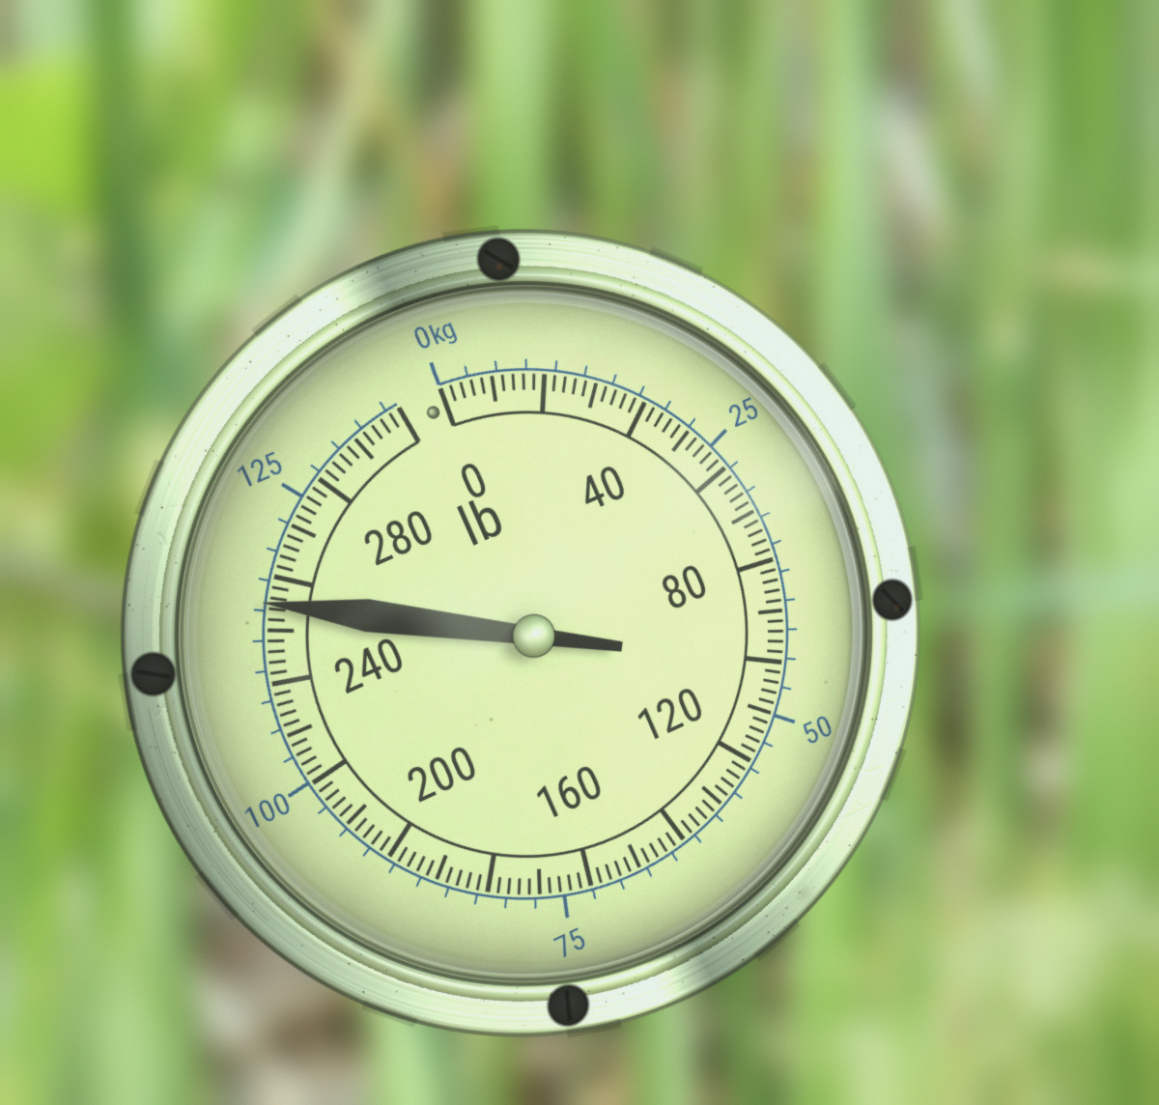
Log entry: 255 lb
